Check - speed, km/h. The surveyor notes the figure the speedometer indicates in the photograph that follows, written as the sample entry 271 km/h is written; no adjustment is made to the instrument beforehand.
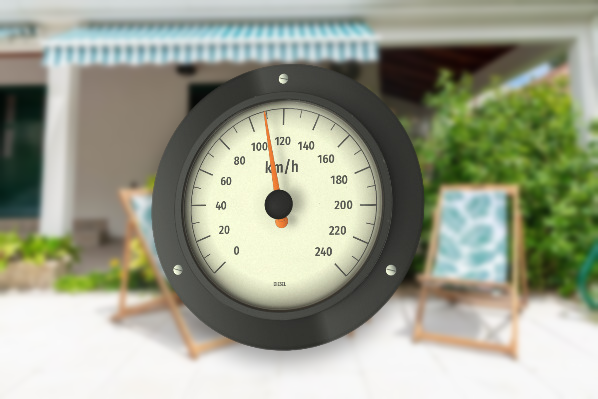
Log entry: 110 km/h
